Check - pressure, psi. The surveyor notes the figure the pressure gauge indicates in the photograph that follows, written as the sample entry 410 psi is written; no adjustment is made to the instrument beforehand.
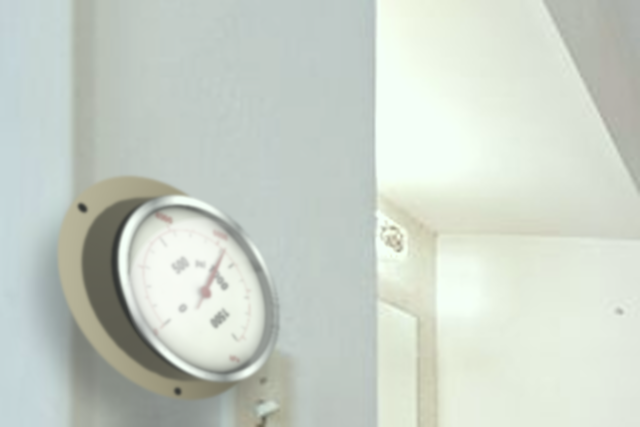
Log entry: 900 psi
